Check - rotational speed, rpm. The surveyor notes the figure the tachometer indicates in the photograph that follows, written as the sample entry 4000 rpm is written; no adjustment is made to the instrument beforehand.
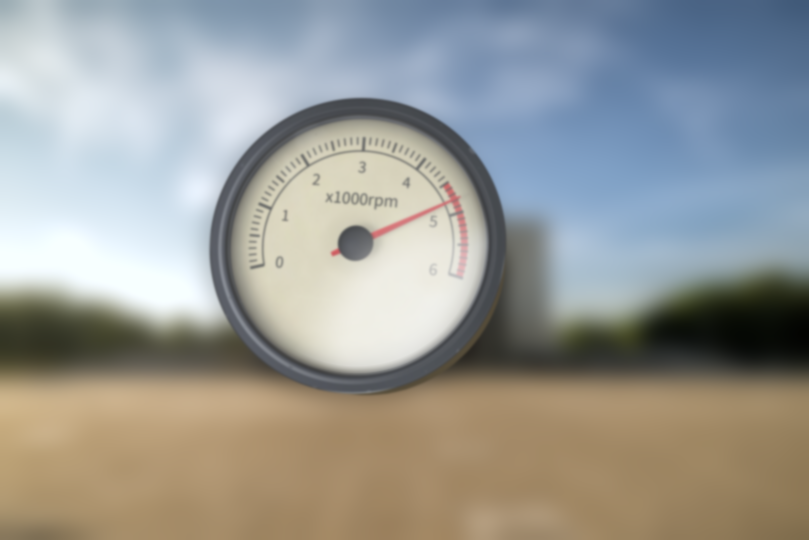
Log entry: 4800 rpm
